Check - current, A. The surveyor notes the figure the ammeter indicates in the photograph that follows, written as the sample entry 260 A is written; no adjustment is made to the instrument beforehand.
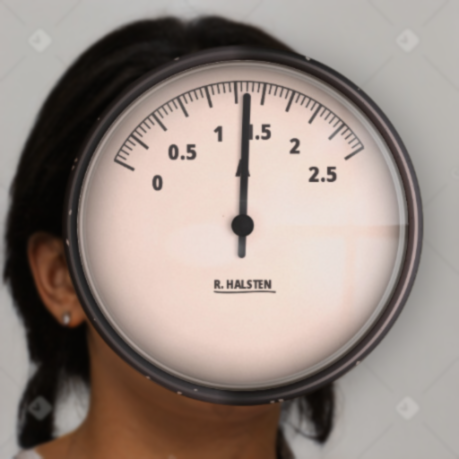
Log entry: 1.35 A
